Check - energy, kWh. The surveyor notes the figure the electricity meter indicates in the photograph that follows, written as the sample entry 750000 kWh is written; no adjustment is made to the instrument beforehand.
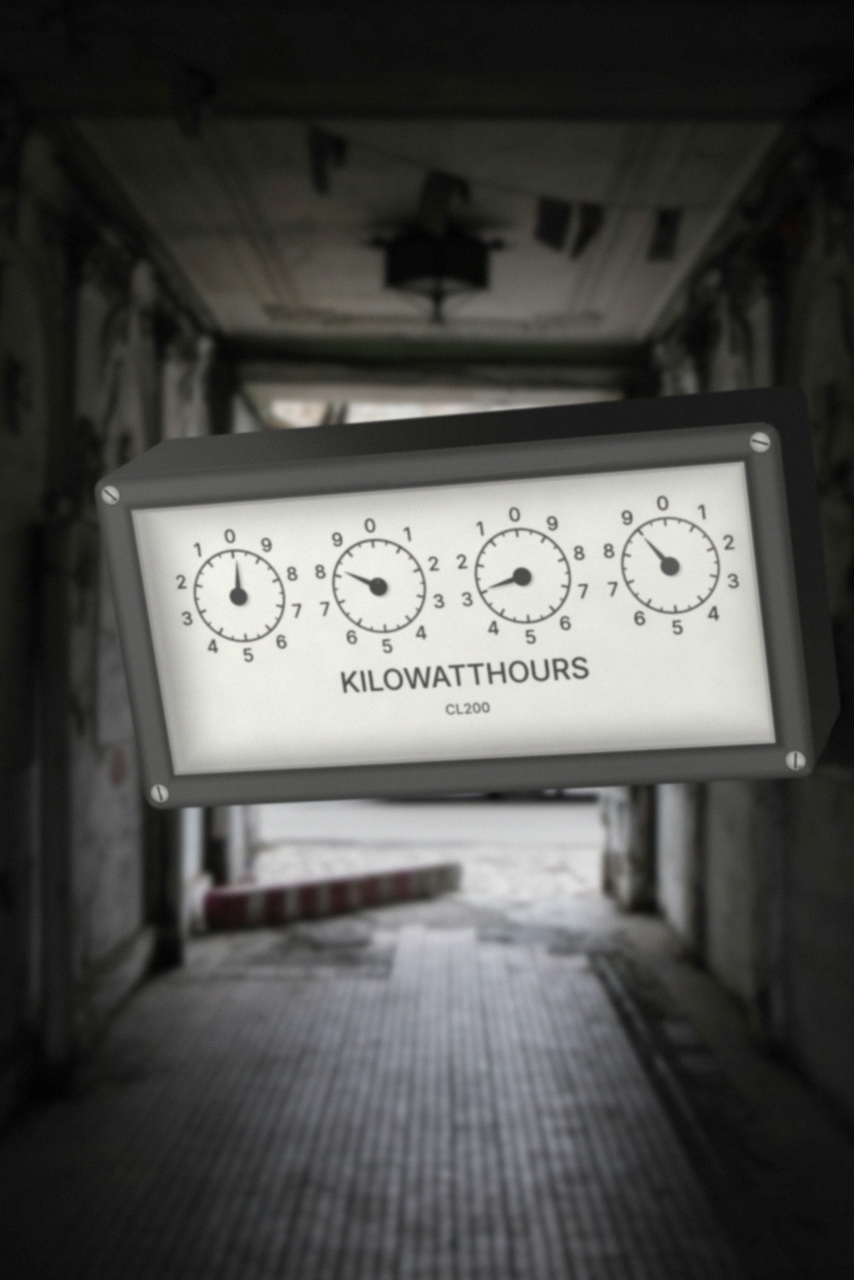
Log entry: 9829 kWh
